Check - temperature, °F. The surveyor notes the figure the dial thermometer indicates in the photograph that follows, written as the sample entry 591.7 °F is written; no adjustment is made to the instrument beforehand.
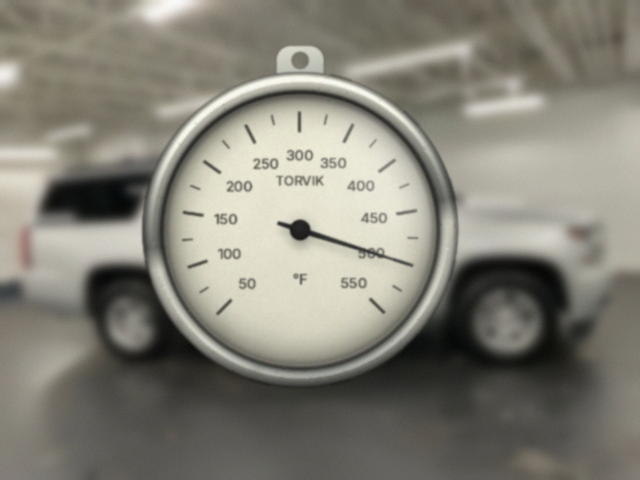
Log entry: 500 °F
